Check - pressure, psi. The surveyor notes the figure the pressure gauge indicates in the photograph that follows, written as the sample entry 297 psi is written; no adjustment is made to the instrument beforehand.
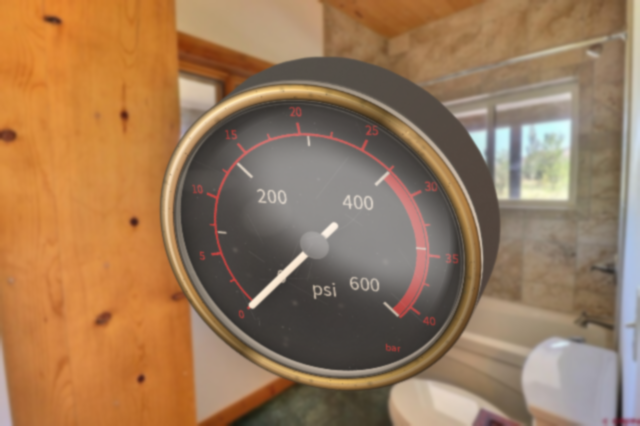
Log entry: 0 psi
